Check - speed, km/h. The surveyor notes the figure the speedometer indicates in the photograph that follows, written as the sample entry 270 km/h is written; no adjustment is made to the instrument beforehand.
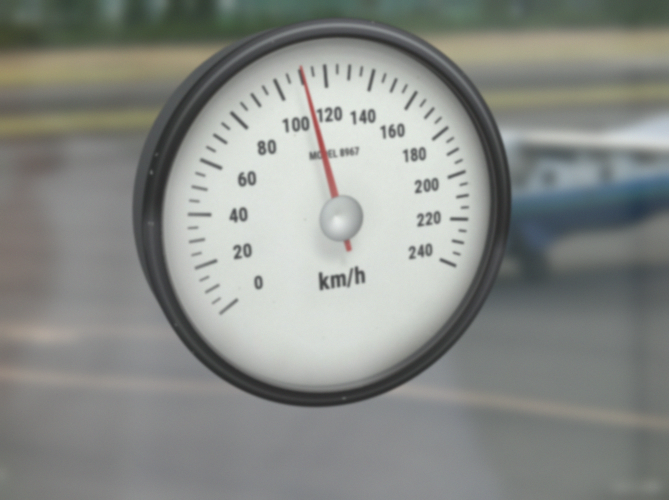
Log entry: 110 km/h
